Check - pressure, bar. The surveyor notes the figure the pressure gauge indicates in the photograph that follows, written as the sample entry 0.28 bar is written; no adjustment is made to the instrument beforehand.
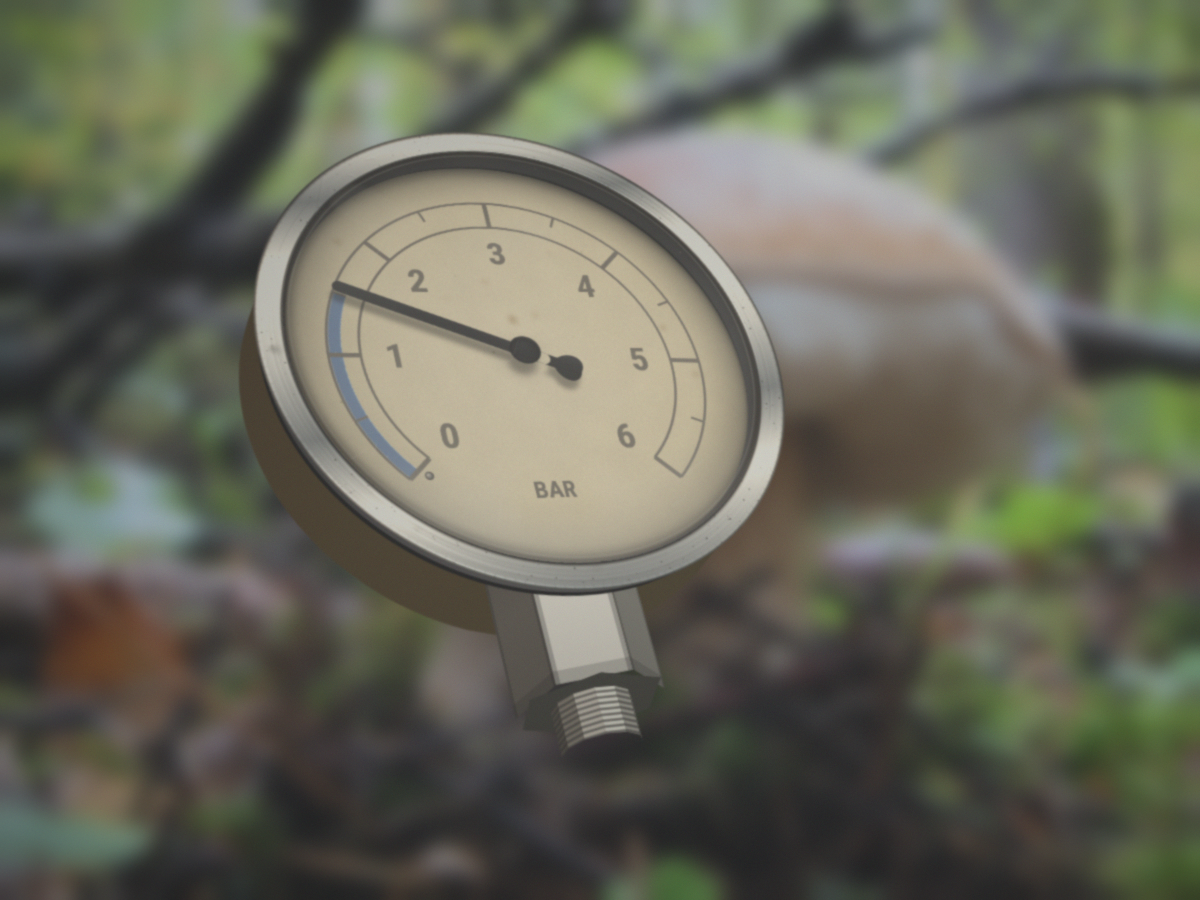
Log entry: 1.5 bar
